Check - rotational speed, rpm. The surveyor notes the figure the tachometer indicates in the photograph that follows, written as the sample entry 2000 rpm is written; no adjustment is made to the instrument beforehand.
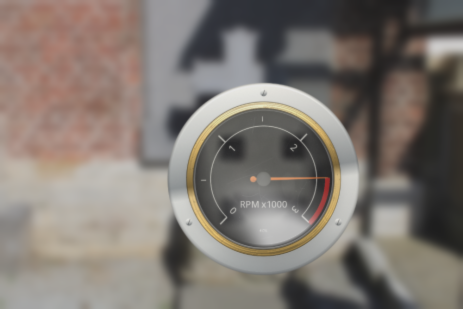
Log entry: 2500 rpm
